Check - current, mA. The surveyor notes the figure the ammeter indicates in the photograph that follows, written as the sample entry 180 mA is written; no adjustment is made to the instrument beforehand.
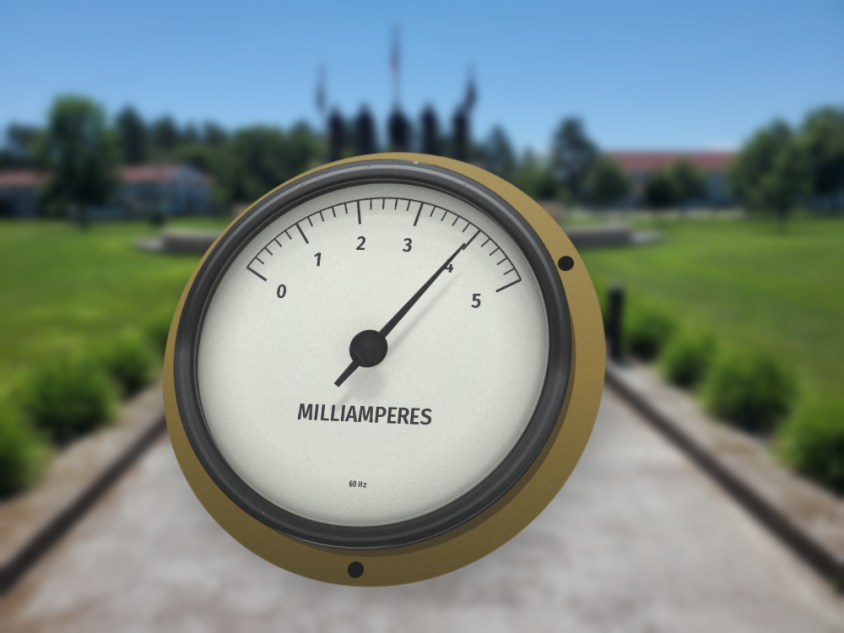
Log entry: 4 mA
